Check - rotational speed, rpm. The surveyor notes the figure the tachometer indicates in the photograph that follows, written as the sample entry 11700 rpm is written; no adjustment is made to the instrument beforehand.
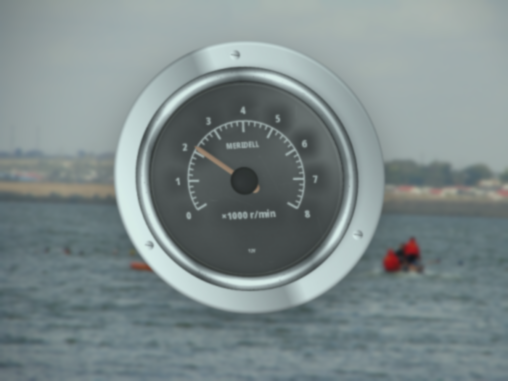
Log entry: 2200 rpm
